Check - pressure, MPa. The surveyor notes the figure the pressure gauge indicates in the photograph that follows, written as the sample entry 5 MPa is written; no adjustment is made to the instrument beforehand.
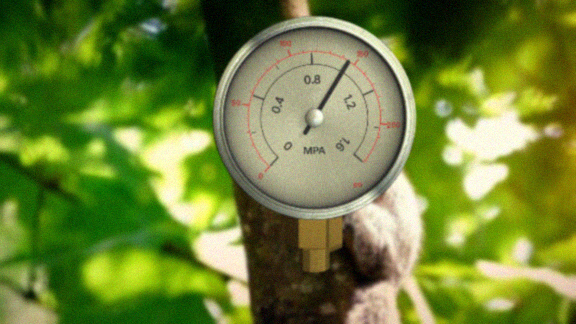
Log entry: 1 MPa
